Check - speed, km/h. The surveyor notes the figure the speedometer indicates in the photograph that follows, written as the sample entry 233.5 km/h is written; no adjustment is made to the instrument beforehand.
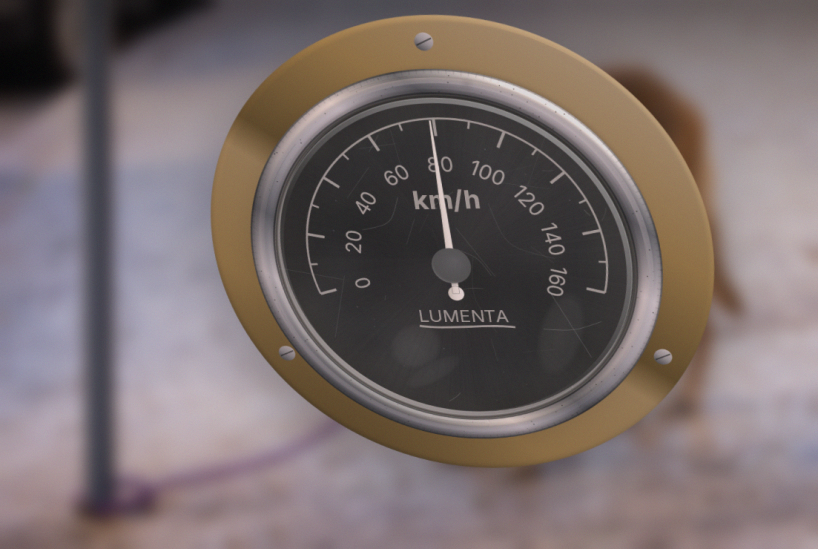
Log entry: 80 km/h
